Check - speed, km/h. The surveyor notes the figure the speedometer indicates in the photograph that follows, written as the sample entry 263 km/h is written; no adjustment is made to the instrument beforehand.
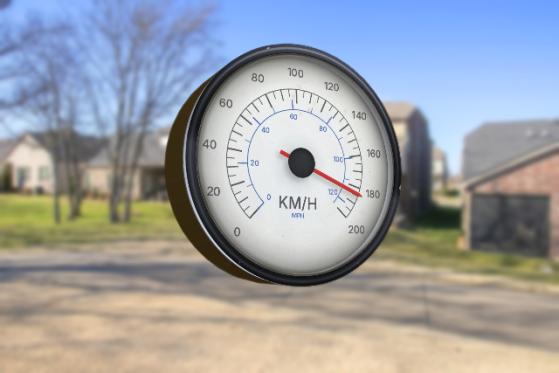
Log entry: 185 km/h
